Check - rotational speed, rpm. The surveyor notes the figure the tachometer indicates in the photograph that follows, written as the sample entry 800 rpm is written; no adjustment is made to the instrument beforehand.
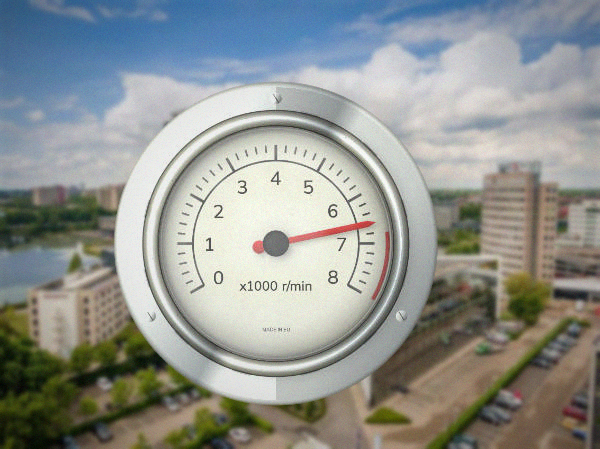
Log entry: 6600 rpm
